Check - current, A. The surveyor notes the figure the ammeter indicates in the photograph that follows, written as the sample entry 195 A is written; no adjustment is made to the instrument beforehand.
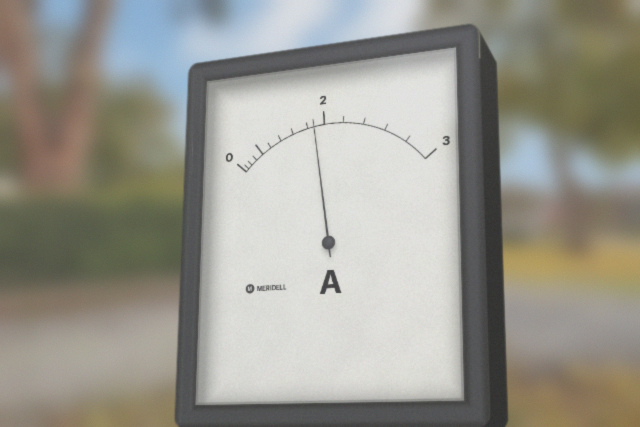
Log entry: 1.9 A
